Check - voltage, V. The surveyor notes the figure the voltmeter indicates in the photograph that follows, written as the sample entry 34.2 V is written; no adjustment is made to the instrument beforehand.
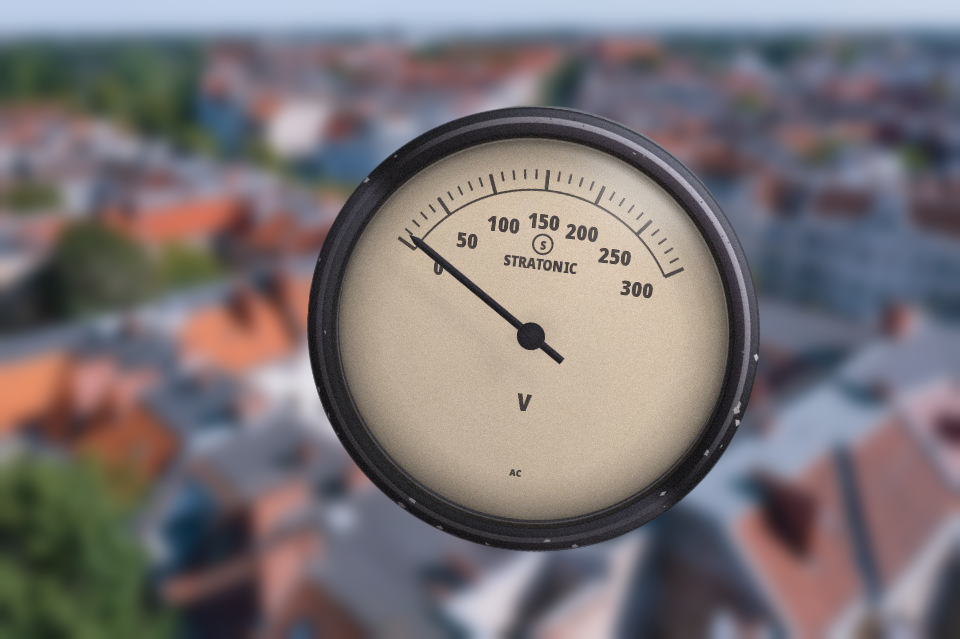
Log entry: 10 V
